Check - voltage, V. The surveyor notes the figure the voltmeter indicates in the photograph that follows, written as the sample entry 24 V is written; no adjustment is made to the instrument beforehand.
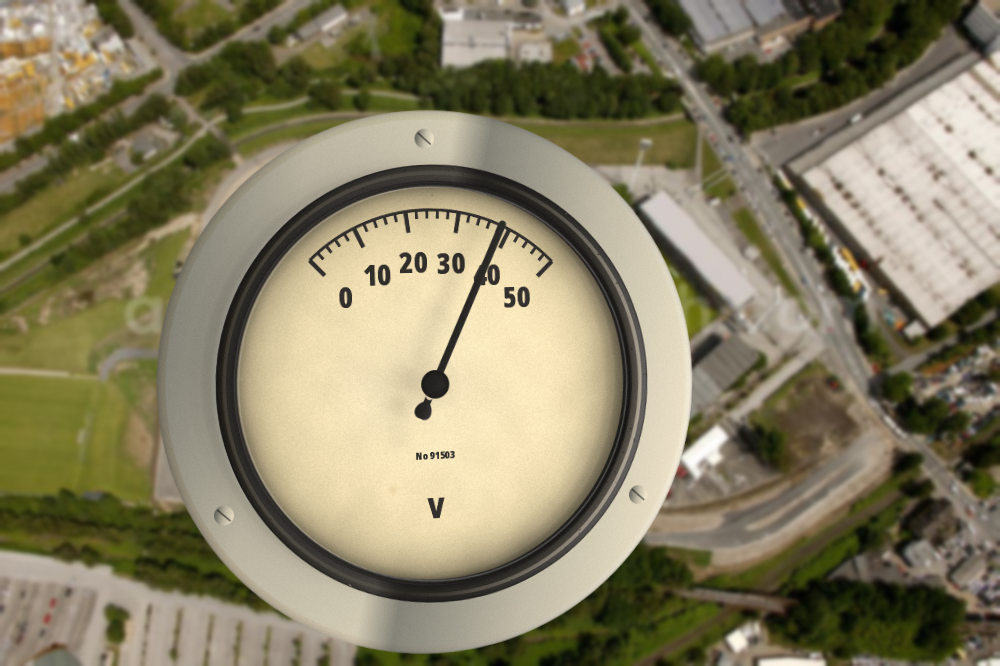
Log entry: 38 V
